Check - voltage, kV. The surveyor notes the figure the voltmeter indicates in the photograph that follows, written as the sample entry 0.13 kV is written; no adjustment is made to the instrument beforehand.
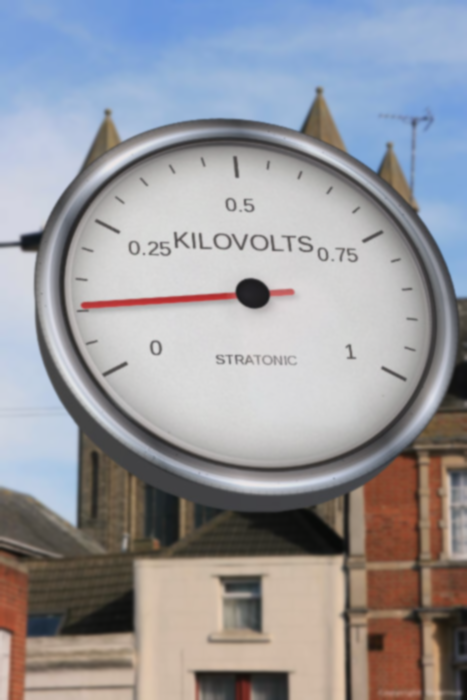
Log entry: 0.1 kV
